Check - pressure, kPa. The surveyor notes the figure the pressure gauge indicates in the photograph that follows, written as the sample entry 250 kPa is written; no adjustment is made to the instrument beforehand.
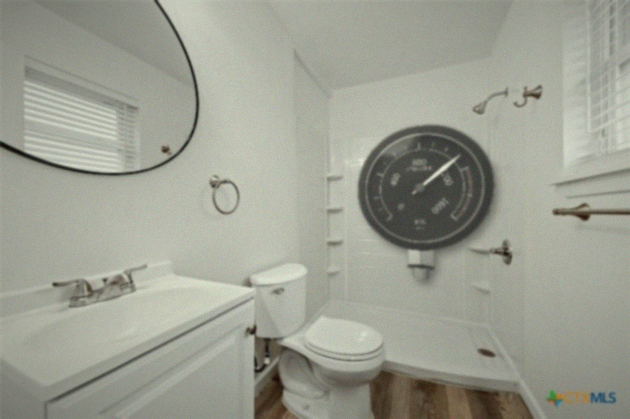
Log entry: 1100 kPa
